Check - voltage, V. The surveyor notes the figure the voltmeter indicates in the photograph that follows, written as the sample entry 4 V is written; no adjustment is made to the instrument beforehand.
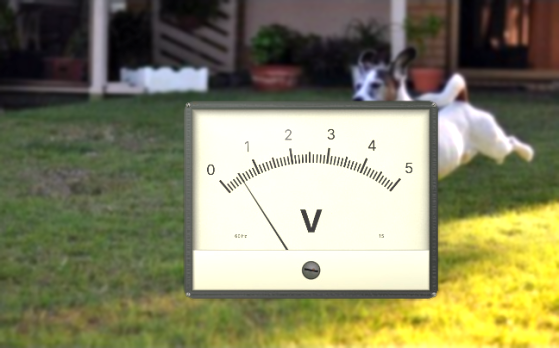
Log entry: 0.5 V
